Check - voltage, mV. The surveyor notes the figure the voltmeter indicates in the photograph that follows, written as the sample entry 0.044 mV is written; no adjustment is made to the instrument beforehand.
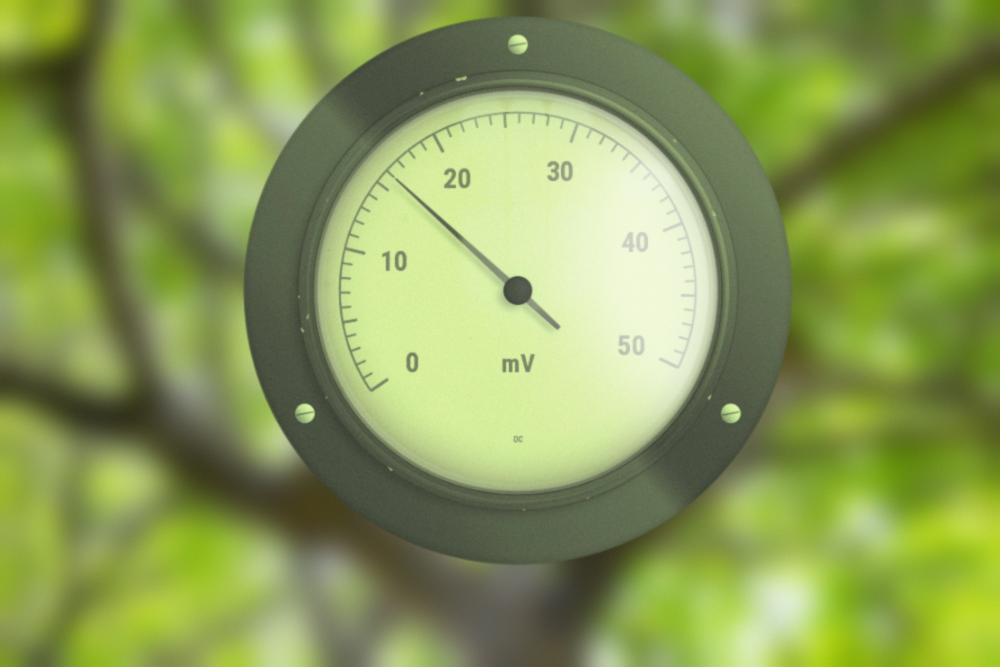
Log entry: 16 mV
